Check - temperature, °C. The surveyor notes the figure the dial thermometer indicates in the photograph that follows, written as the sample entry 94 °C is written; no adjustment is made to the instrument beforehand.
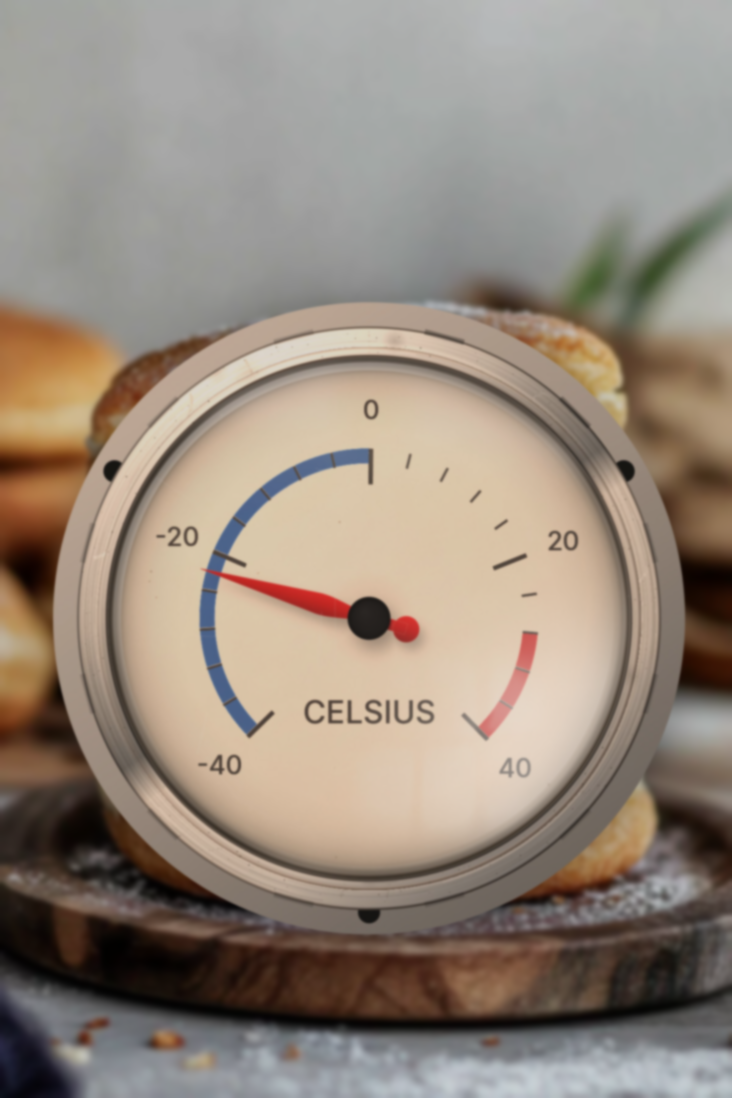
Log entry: -22 °C
